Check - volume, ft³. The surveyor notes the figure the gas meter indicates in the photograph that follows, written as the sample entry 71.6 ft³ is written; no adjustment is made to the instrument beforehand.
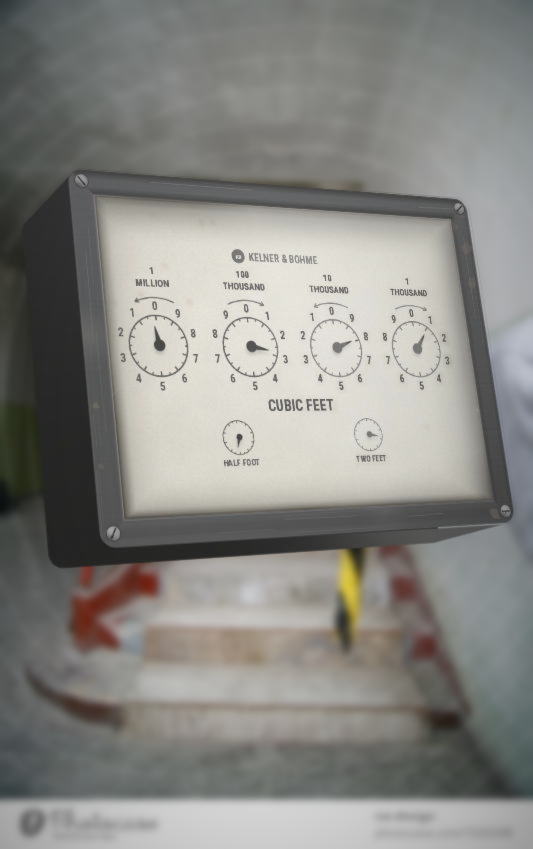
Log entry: 28100 ft³
